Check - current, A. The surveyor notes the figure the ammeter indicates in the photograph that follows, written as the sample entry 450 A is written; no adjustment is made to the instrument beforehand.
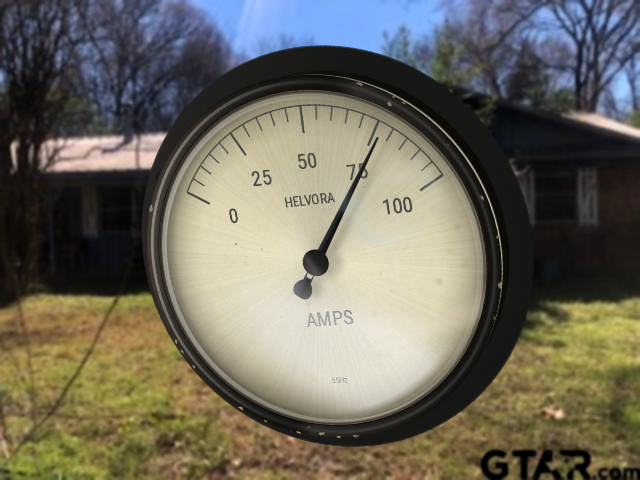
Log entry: 77.5 A
